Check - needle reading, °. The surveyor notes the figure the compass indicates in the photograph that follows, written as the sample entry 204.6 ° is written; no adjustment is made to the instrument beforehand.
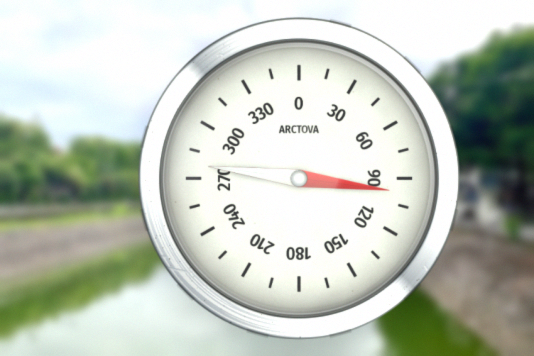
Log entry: 97.5 °
